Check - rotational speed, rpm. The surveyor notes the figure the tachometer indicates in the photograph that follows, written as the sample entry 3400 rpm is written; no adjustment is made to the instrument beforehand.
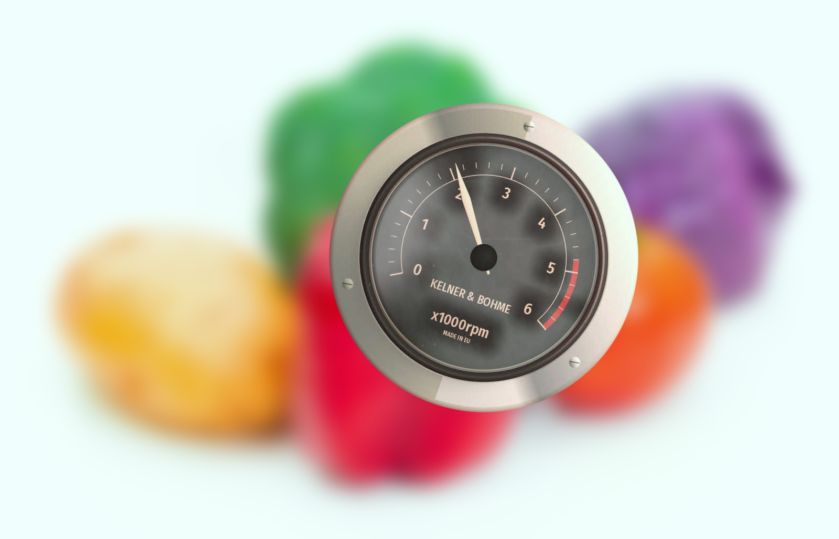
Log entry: 2100 rpm
